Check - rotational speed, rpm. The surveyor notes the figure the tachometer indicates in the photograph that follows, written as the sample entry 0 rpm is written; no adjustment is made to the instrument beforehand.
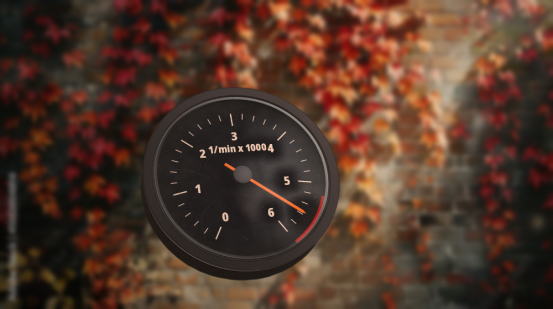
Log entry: 5600 rpm
